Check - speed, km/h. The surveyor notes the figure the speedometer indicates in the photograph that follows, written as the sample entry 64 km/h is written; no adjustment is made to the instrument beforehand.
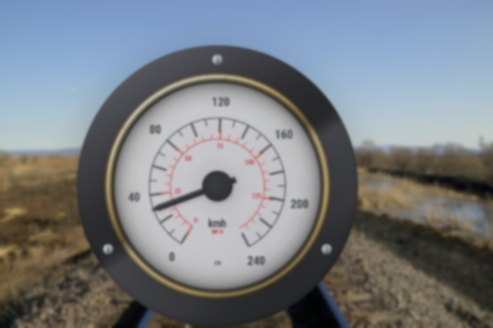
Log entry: 30 km/h
